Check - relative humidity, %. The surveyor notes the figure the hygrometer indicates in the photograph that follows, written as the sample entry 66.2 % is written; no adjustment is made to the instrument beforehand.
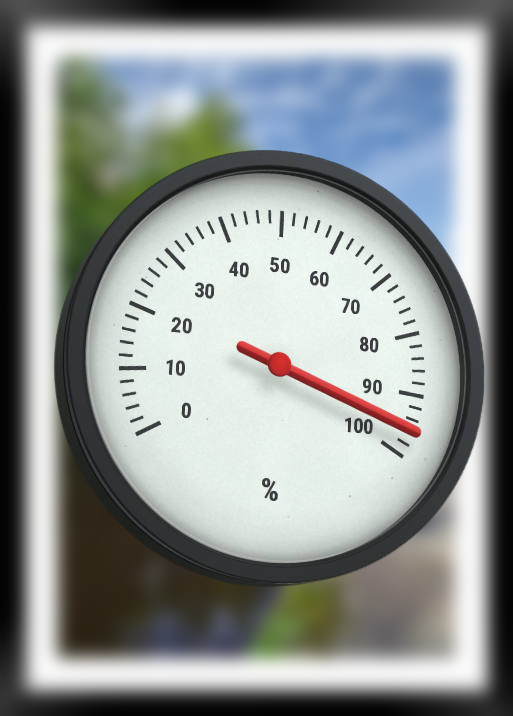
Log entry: 96 %
